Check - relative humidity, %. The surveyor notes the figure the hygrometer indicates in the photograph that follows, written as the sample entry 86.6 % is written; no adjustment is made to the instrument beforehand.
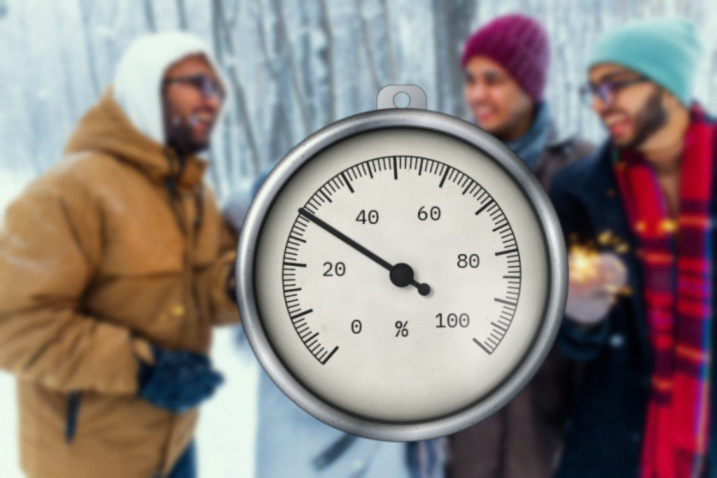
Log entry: 30 %
